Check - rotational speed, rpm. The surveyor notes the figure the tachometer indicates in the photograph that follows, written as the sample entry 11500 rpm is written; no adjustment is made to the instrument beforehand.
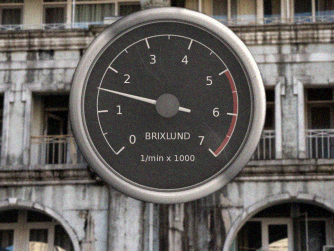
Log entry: 1500 rpm
